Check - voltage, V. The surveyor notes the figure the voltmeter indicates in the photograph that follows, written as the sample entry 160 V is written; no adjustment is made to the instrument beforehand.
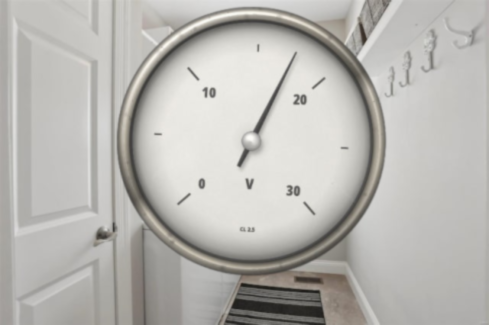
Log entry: 17.5 V
